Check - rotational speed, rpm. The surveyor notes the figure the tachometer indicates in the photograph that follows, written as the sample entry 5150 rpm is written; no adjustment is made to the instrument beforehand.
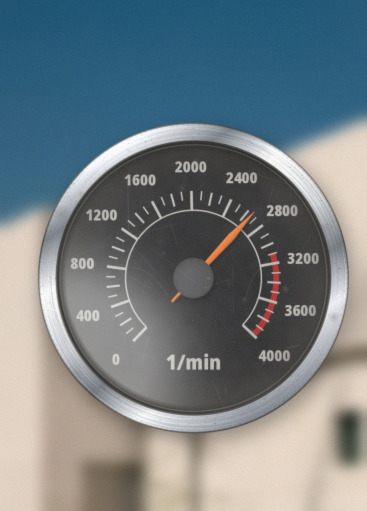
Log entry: 2650 rpm
